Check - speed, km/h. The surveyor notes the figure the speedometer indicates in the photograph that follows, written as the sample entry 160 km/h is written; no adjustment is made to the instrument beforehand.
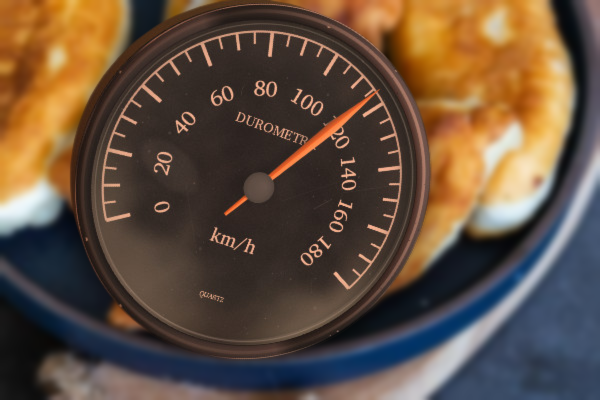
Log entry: 115 km/h
